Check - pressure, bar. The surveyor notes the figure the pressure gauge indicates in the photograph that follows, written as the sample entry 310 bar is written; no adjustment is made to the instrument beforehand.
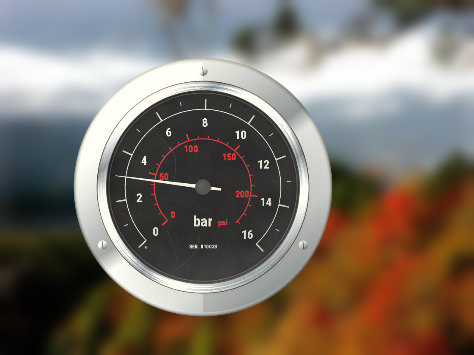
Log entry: 3 bar
